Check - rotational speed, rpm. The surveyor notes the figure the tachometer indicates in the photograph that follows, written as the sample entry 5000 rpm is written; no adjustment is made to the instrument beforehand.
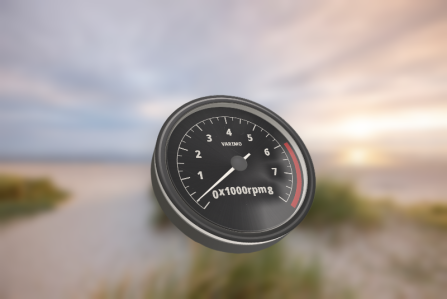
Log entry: 250 rpm
